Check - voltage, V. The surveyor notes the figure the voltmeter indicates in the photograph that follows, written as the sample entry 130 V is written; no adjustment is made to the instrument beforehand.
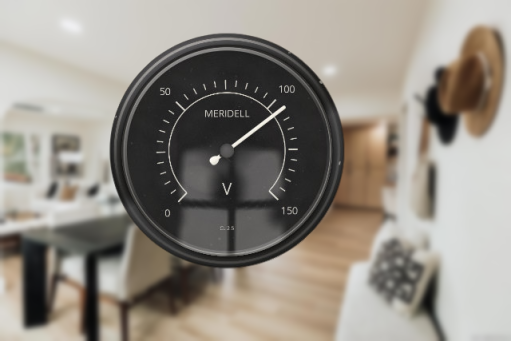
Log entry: 105 V
